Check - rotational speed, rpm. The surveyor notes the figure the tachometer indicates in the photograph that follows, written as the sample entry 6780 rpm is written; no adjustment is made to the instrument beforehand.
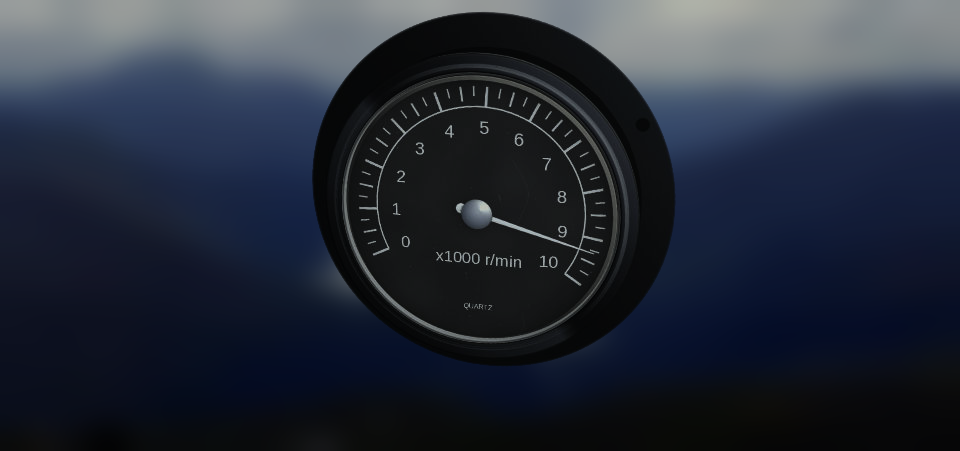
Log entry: 9250 rpm
